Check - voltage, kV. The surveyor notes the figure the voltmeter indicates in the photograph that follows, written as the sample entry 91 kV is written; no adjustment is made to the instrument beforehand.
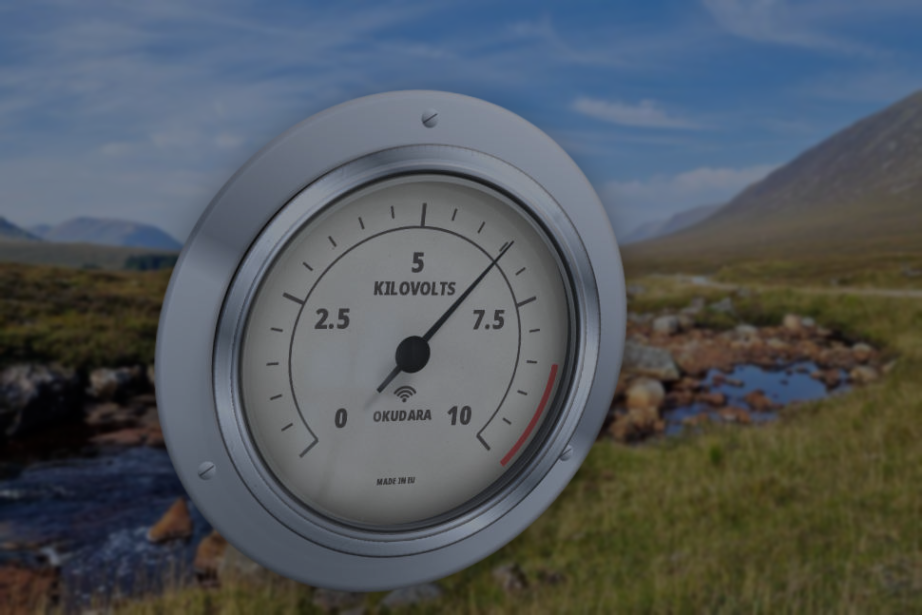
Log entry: 6.5 kV
